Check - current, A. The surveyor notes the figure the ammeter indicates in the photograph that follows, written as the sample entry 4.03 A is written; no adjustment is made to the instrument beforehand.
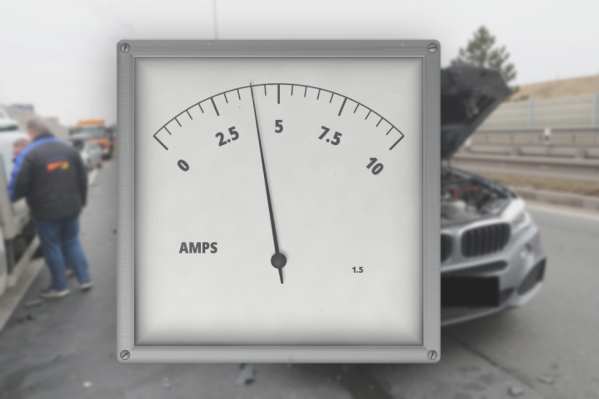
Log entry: 4 A
